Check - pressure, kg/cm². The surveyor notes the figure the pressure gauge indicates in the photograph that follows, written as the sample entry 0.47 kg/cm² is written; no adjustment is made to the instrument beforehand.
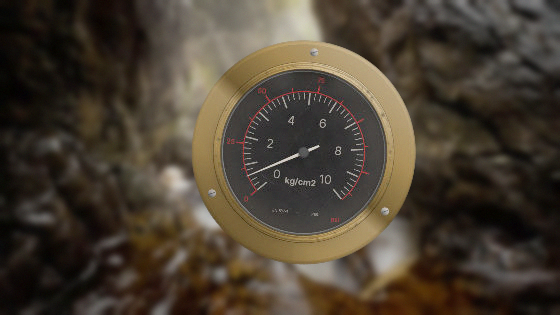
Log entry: 0.6 kg/cm²
